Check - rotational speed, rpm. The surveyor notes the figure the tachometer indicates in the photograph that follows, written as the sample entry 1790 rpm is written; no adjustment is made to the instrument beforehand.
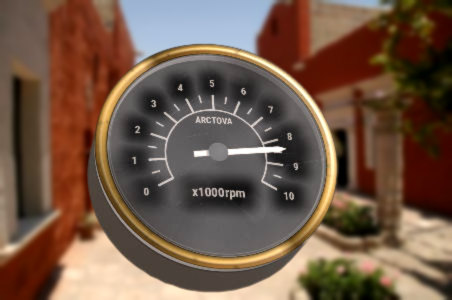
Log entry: 8500 rpm
